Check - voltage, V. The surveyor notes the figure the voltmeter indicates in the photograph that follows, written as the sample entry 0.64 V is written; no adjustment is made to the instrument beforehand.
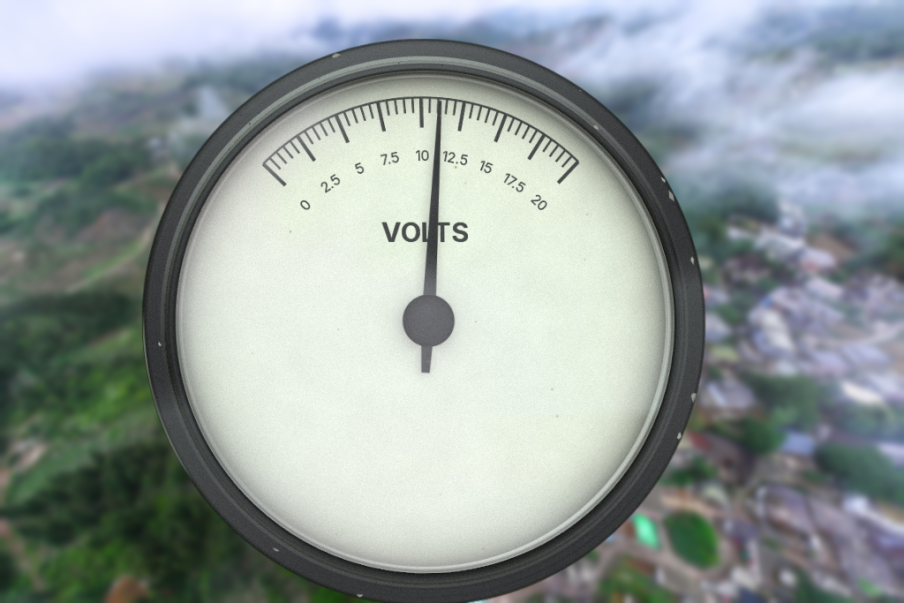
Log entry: 11 V
